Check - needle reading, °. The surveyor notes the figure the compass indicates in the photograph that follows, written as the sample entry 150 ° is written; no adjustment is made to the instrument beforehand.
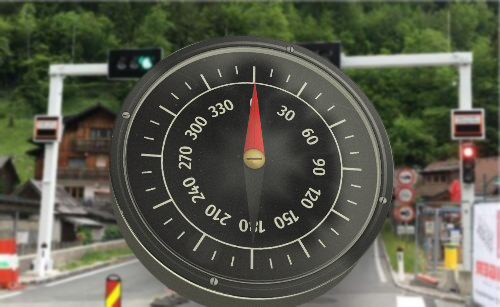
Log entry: 0 °
